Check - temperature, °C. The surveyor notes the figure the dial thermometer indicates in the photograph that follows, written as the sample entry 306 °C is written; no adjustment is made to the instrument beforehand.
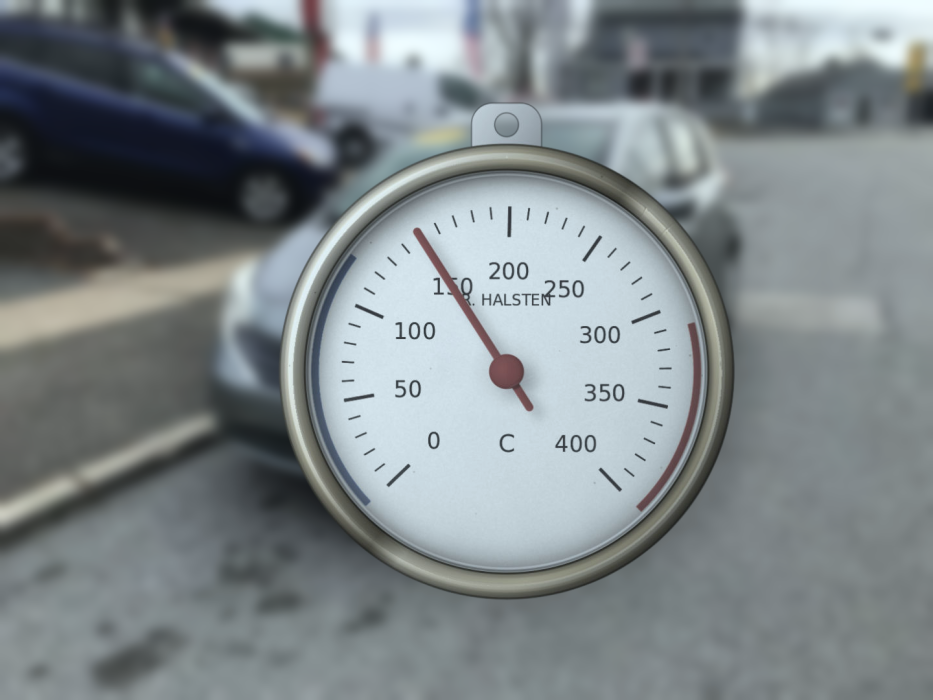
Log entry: 150 °C
